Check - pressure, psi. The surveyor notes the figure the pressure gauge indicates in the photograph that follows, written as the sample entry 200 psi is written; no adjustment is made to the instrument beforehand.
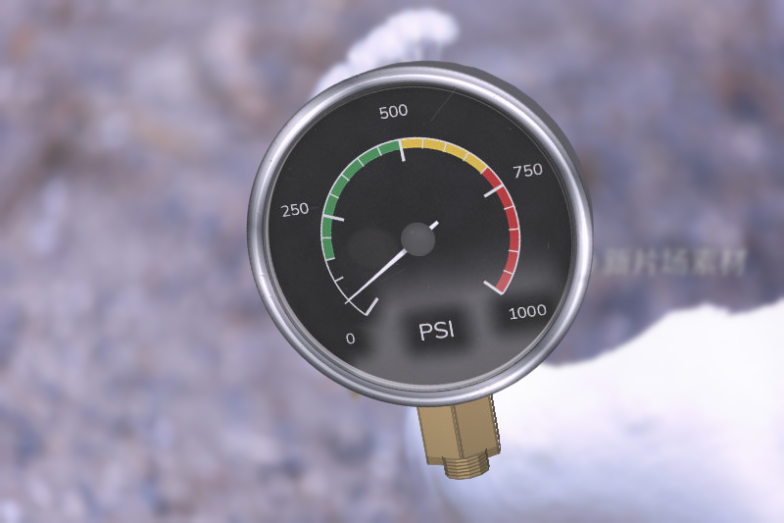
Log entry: 50 psi
